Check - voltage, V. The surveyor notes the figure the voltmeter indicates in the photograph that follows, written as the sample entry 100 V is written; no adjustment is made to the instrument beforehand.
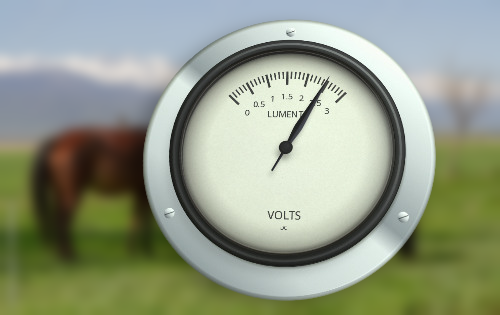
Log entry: 2.5 V
